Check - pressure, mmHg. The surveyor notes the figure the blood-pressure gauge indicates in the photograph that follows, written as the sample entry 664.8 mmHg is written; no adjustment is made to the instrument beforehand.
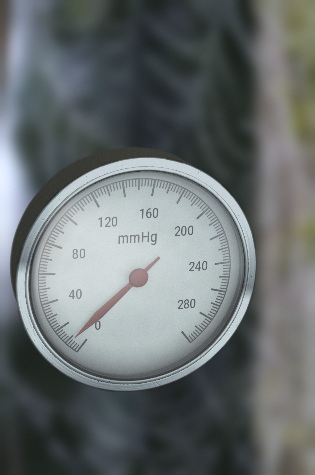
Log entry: 10 mmHg
